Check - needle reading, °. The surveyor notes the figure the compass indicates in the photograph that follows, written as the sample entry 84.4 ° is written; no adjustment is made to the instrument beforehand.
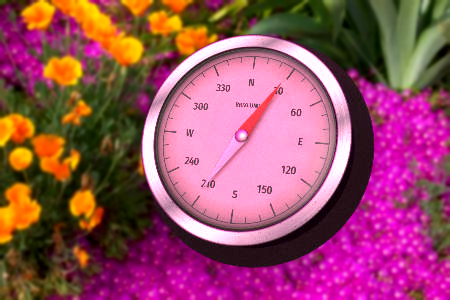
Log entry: 30 °
